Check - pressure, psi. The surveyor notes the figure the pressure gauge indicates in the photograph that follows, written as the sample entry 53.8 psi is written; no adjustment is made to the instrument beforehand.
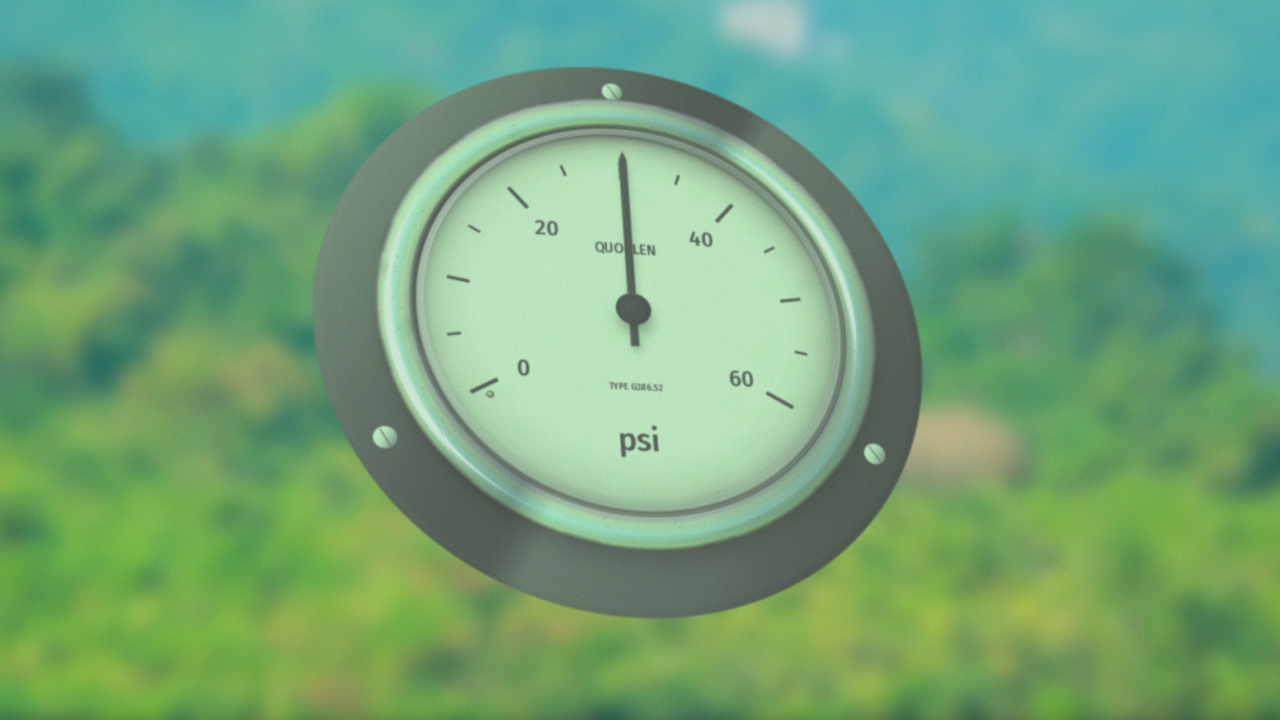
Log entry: 30 psi
